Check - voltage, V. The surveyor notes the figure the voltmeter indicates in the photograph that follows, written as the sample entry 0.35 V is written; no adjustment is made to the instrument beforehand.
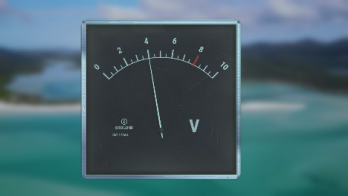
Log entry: 4 V
